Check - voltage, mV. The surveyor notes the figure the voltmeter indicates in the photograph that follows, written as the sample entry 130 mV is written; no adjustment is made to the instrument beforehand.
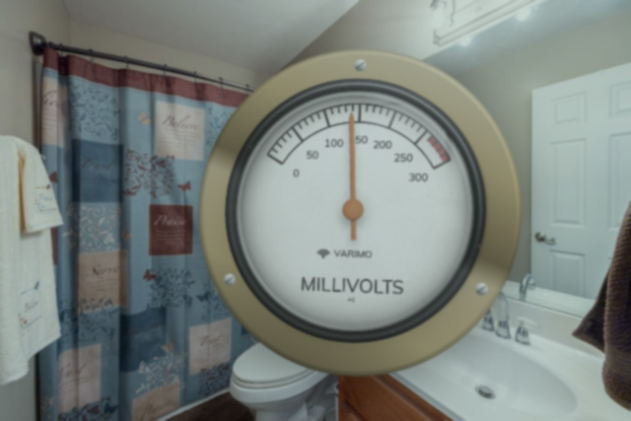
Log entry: 140 mV
